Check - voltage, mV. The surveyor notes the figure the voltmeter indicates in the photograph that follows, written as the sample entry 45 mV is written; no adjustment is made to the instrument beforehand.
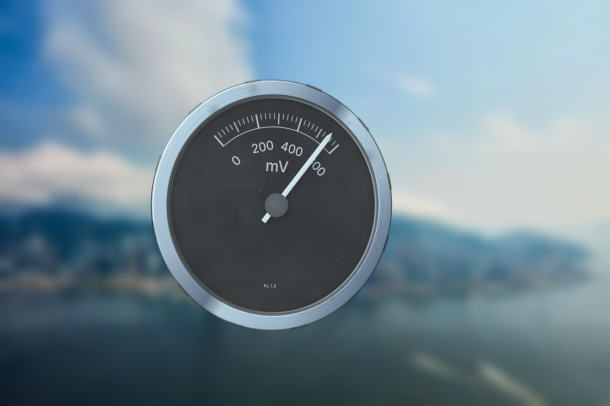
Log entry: 540 mV
